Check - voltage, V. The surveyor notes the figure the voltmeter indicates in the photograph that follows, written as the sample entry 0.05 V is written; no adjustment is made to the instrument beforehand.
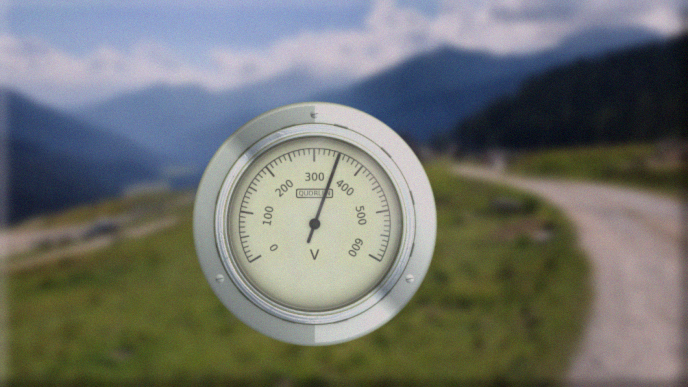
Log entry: 350 V
